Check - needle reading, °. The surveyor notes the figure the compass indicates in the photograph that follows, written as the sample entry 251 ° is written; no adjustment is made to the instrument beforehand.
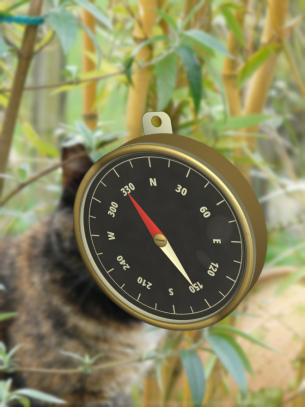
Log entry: 330 °
